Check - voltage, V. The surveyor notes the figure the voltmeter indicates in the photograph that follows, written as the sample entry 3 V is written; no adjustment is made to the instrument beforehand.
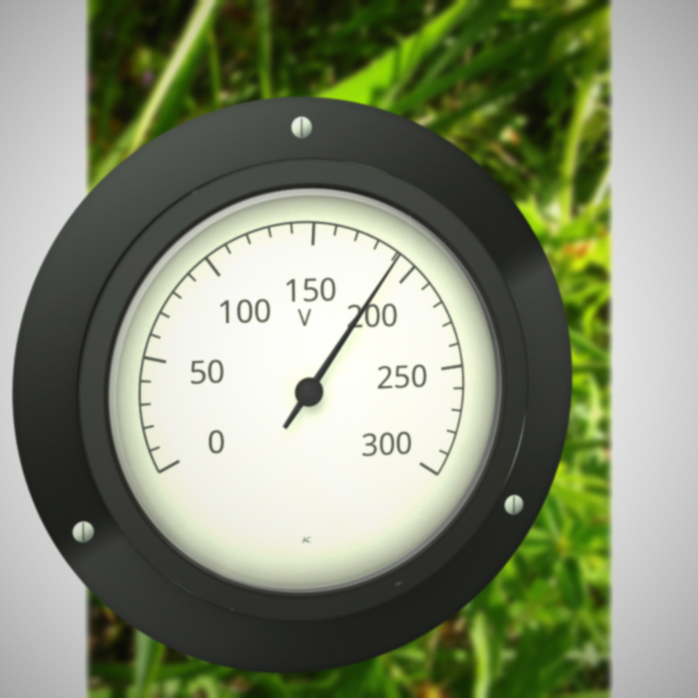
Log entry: 190 V
